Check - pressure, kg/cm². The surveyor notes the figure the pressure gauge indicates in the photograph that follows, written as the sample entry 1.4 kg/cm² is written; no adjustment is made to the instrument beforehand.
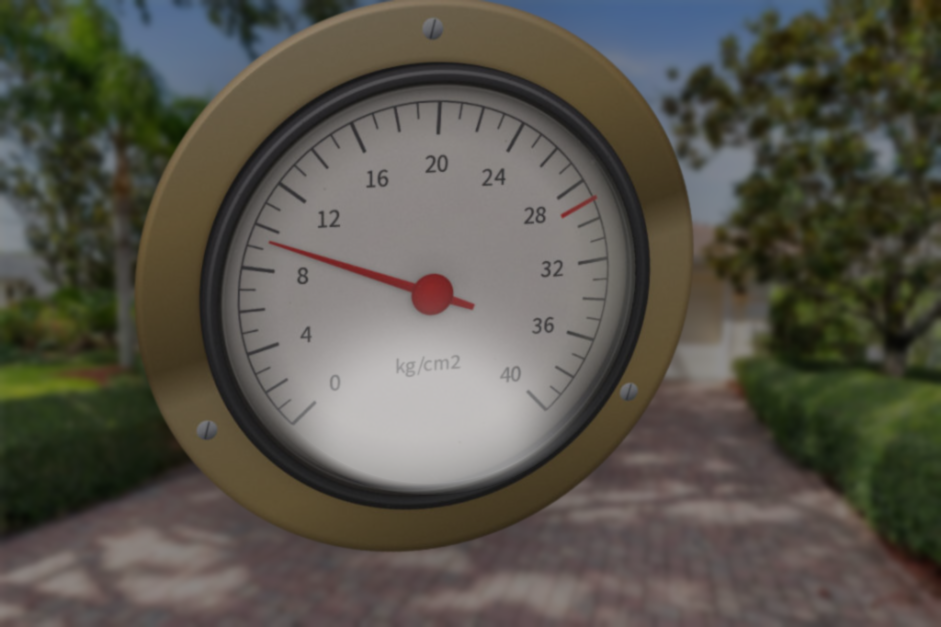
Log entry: 9.5 kg/cm²
